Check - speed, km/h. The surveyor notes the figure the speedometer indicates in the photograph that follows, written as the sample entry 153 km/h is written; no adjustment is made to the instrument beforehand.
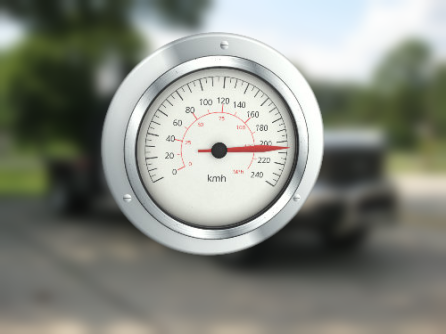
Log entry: 205 km/h
